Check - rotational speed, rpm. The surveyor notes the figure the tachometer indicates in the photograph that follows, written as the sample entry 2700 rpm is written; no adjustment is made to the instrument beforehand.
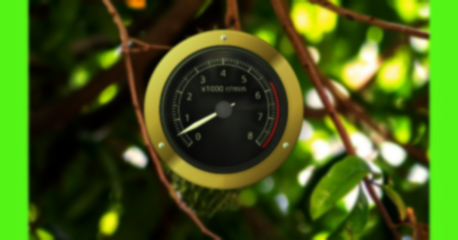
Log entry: 500 rpm
